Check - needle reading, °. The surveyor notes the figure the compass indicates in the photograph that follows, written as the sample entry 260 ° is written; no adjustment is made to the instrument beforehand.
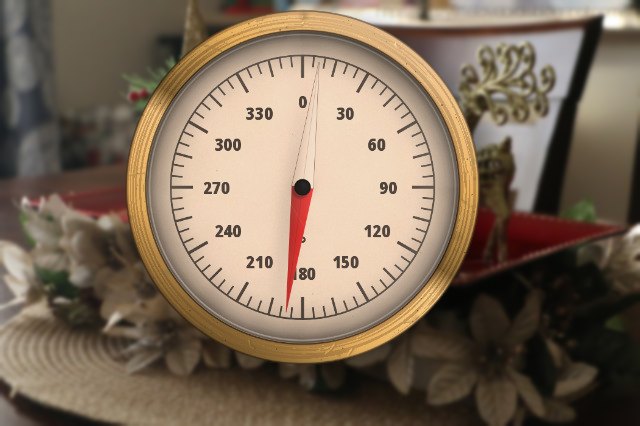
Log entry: 187.5 °
